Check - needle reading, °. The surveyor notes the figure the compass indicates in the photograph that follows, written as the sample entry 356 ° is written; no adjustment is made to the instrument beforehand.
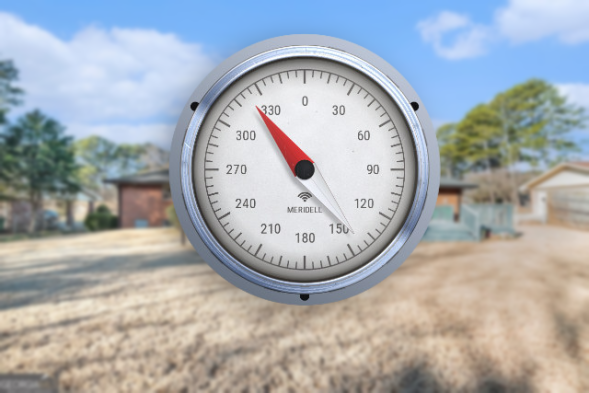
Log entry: 322.5 °
